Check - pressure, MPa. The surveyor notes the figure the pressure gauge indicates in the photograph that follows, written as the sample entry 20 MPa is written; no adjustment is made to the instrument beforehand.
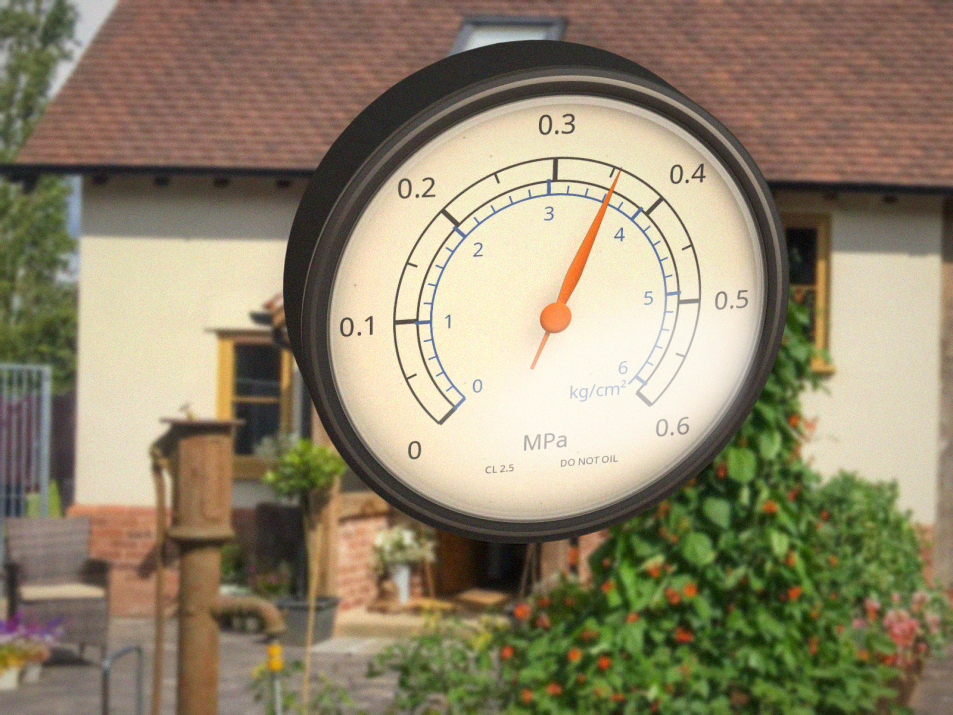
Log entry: 0.35 MPa
